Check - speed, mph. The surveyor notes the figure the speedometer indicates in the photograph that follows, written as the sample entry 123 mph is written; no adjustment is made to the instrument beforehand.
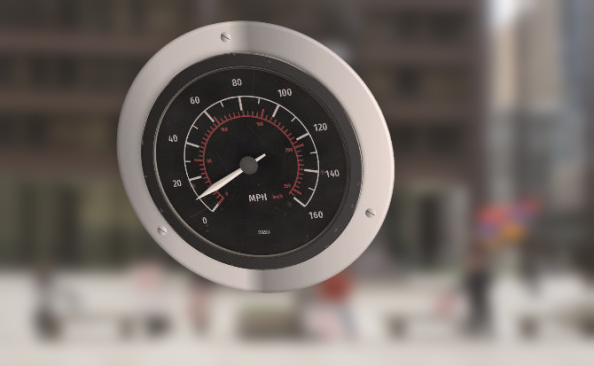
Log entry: 10 mph
